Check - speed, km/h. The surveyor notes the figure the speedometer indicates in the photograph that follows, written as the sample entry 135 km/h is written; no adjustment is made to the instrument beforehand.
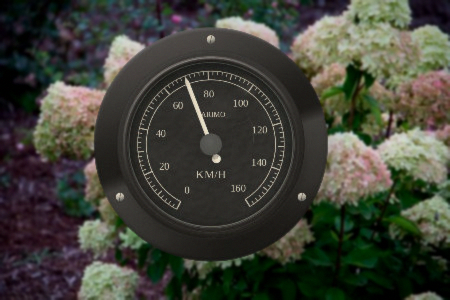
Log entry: 70 km/h
